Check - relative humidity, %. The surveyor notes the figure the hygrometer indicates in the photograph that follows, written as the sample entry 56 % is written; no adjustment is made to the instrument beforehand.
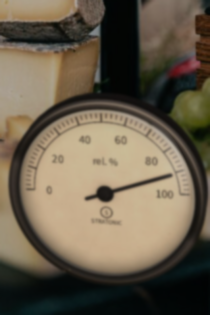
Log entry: 90 %
